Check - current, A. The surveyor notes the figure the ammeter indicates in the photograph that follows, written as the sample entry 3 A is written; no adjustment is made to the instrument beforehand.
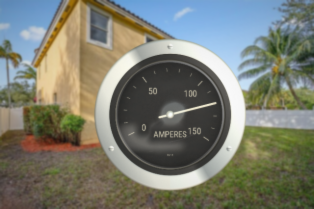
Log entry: 120 A
